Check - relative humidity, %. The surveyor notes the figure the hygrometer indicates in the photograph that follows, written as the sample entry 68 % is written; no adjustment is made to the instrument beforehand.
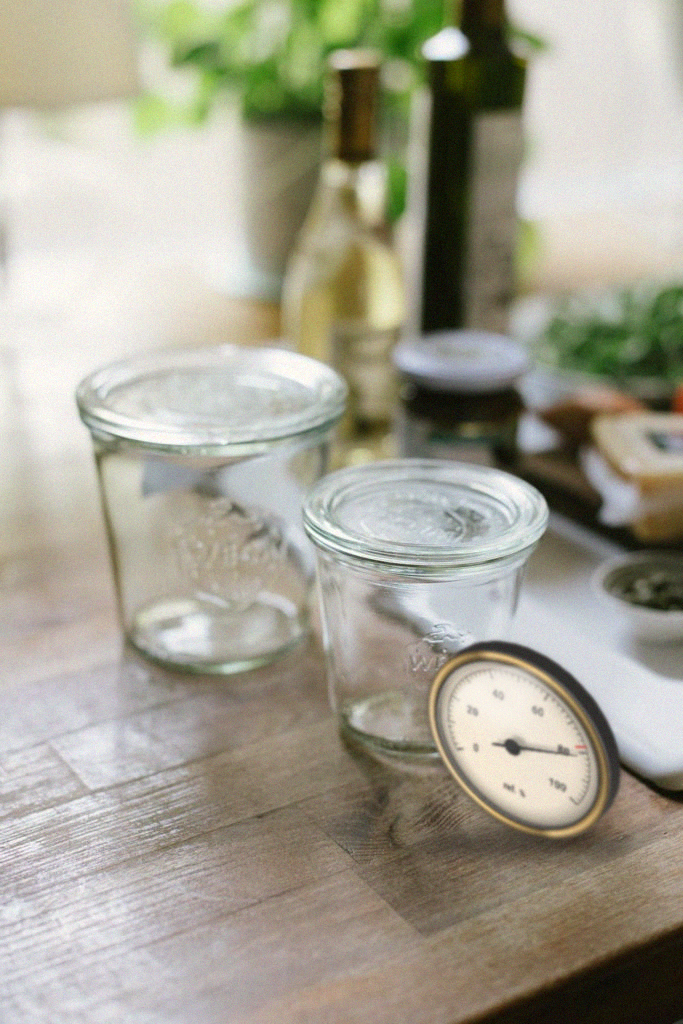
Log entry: 80 %
